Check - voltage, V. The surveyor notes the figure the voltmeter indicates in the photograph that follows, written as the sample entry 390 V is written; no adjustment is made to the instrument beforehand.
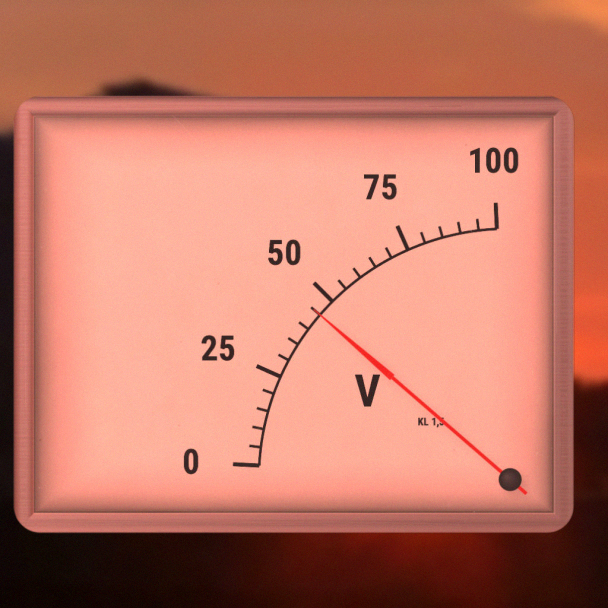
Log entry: 45 V
